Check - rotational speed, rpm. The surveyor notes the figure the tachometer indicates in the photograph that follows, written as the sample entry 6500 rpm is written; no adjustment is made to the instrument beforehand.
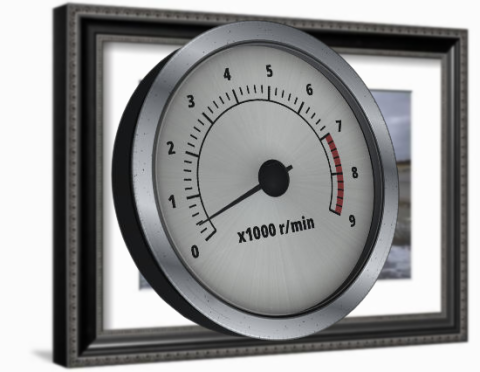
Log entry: 400 rpm
